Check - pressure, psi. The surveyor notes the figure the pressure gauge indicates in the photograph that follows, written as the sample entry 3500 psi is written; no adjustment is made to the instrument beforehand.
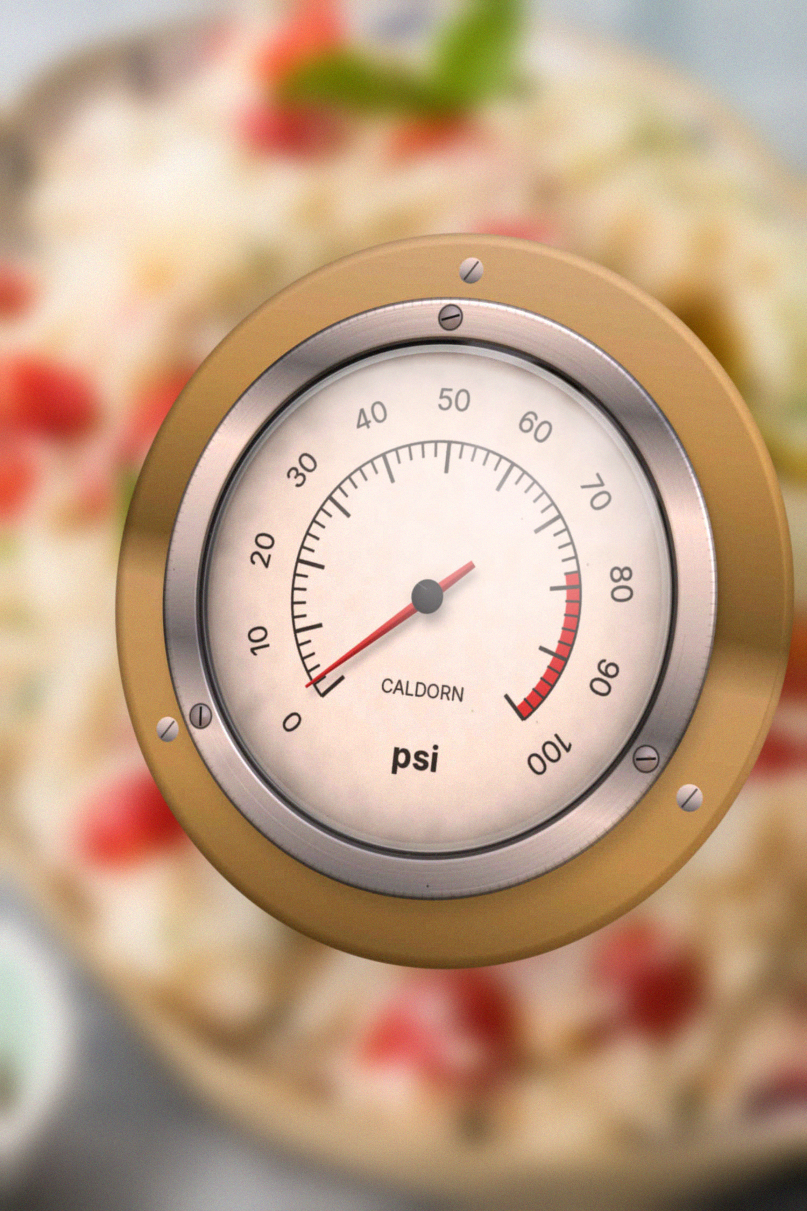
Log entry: 2 psi
